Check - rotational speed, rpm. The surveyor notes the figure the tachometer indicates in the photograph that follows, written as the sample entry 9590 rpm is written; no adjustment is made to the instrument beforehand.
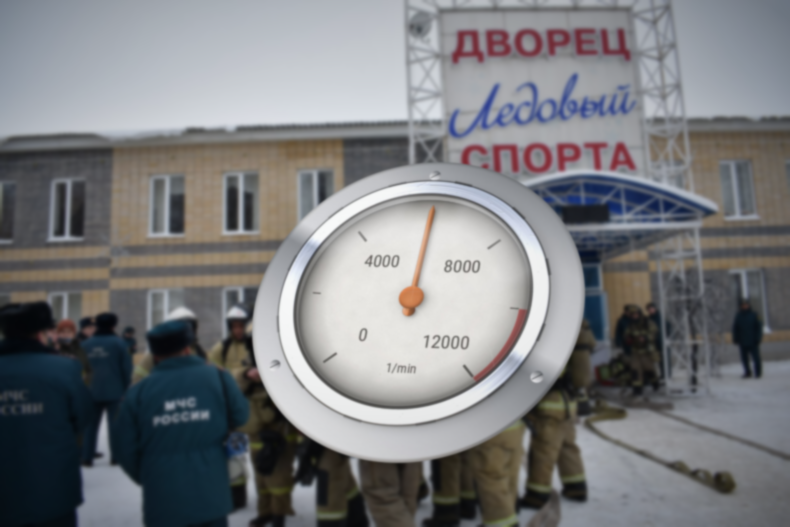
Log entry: 6000 rpm
